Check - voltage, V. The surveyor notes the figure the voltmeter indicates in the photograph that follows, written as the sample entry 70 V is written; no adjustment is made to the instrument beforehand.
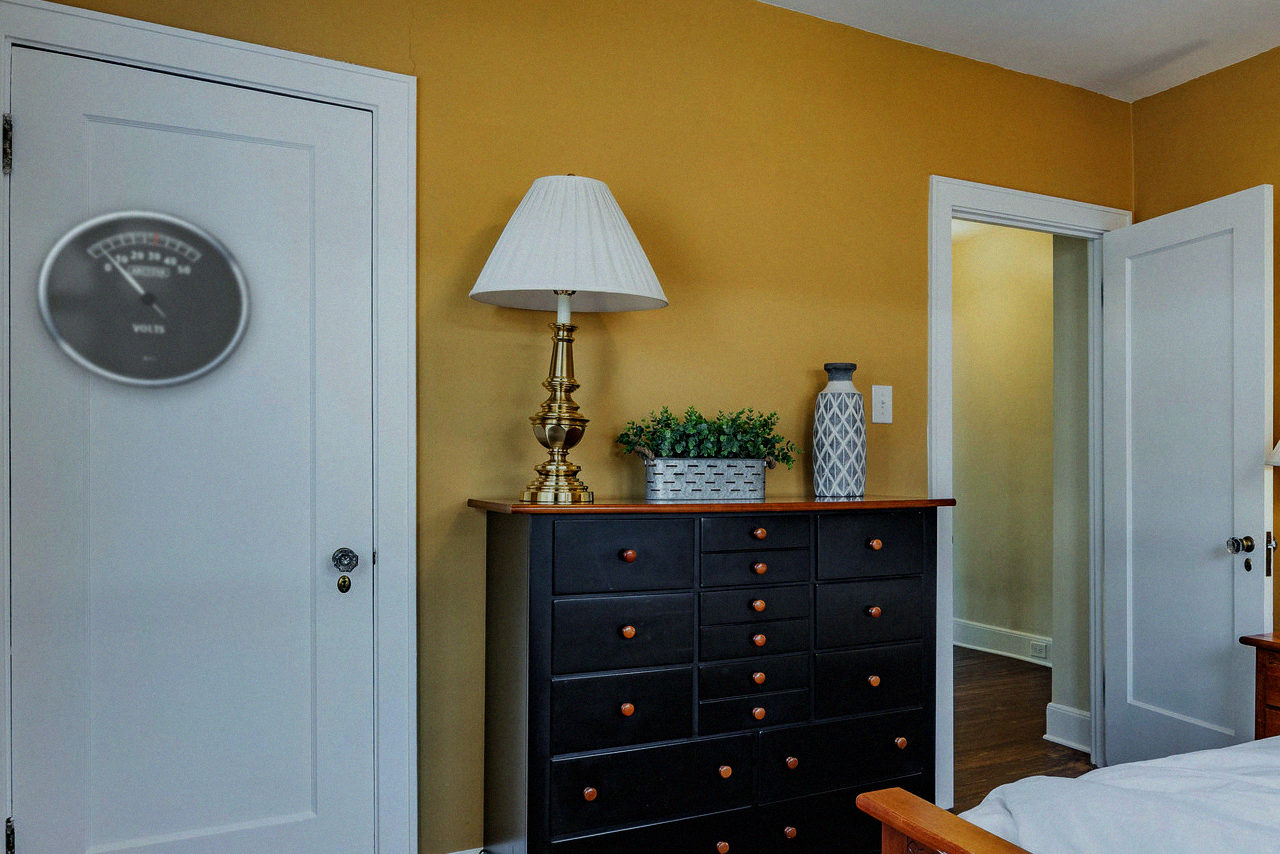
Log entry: 5 V
